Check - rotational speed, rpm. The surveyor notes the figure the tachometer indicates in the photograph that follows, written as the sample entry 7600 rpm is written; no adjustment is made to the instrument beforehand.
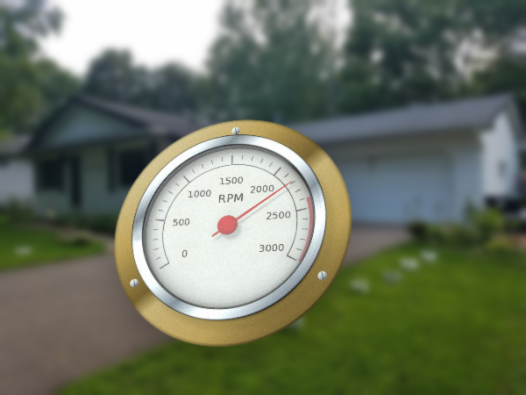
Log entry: 2200 rpm
